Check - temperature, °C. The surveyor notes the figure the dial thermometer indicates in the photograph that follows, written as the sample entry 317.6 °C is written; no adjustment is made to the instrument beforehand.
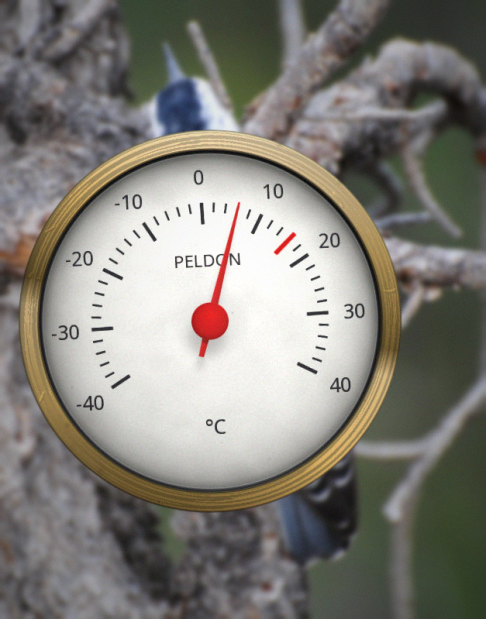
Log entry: 6 °C
